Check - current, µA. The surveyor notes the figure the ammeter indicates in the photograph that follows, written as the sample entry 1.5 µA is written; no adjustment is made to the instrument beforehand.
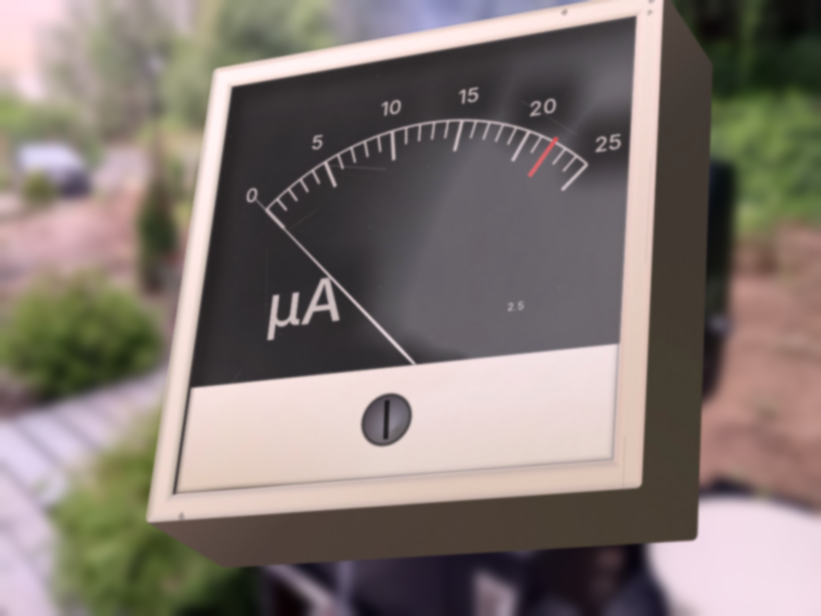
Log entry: 0 µA
